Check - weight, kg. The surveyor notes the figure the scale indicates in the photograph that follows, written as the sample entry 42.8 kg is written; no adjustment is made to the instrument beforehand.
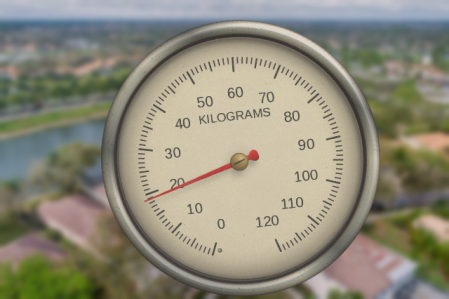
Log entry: 19 kg
